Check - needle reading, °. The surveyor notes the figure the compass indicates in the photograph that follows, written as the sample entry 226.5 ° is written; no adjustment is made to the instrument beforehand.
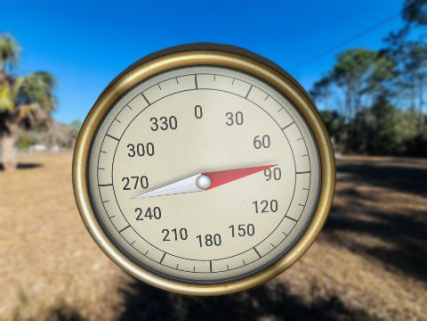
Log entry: 80 °
